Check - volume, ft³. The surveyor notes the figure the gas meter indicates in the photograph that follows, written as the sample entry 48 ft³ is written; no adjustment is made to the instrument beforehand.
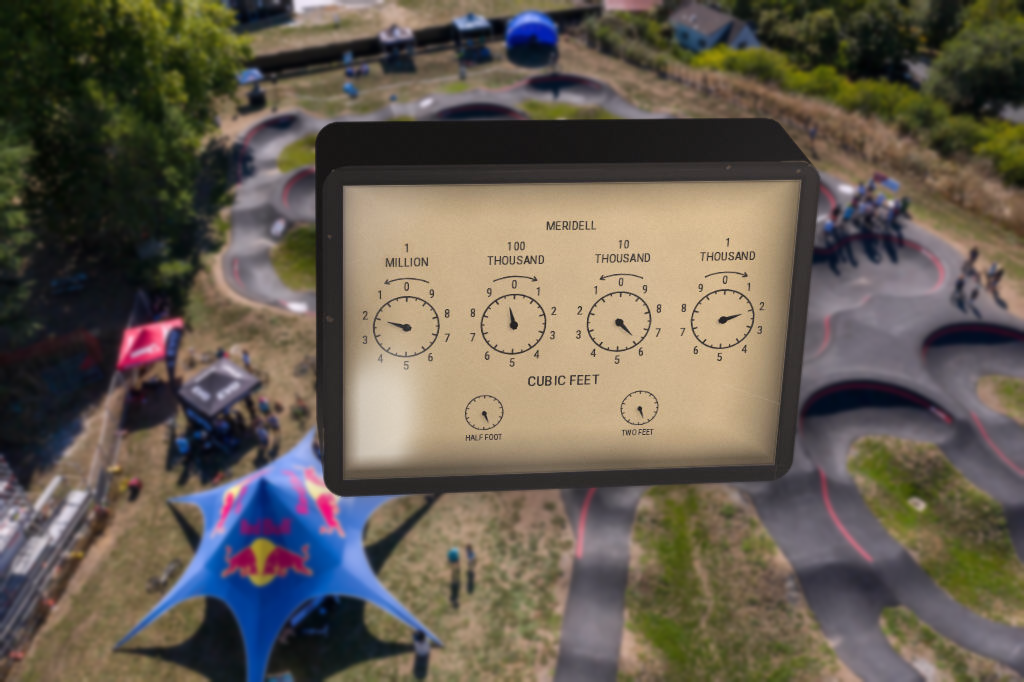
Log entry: 196200 ft³
